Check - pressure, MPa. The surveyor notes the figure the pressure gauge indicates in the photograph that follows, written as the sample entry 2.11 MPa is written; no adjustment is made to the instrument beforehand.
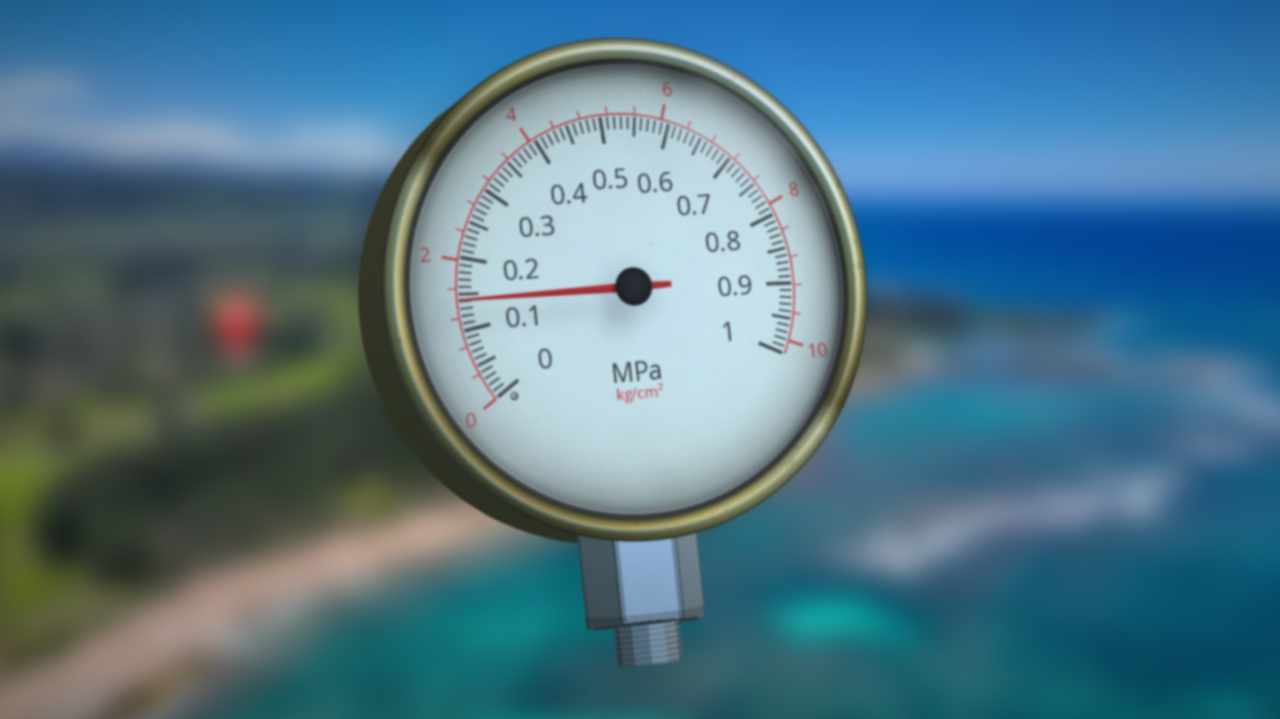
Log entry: 0.14 MPa
